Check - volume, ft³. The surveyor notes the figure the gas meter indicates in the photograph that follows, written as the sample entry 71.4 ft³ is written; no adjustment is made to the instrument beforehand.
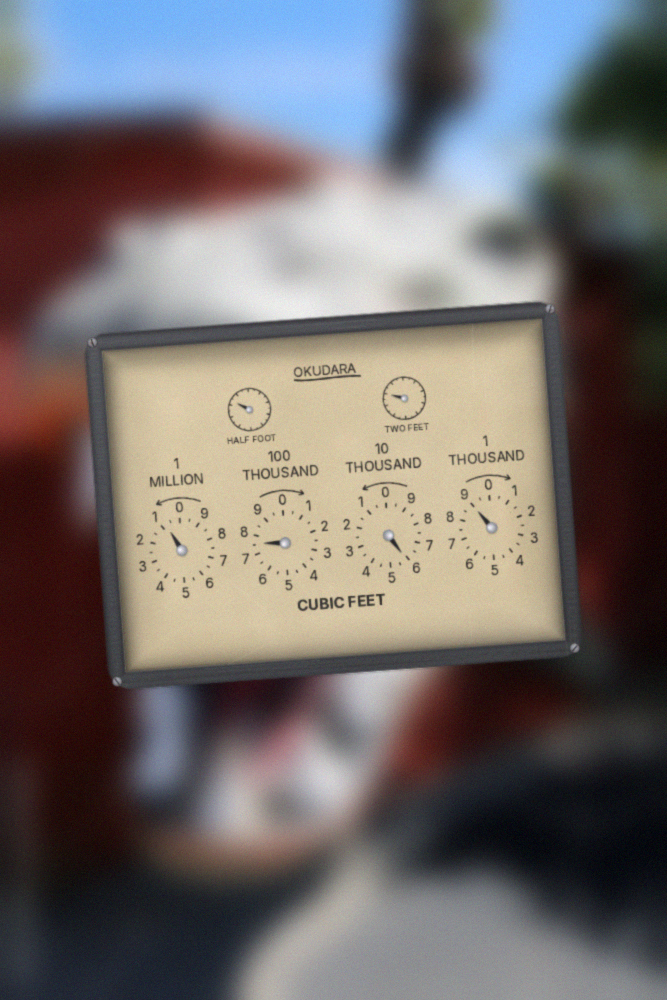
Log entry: 75900 ft³
